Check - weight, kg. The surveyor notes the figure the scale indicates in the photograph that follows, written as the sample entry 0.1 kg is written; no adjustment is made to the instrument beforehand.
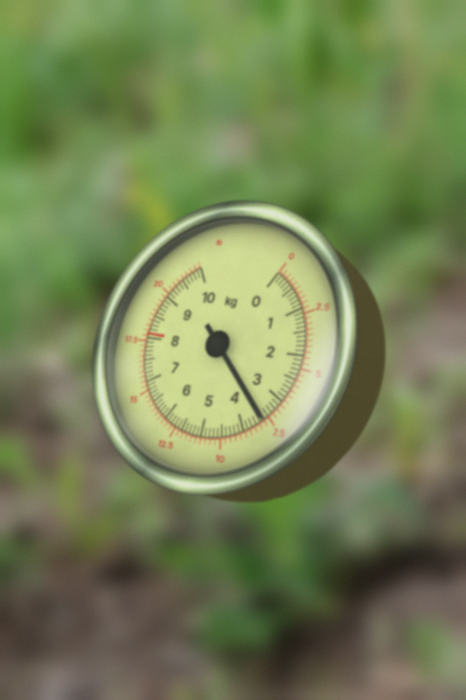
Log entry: 3.5 kg
